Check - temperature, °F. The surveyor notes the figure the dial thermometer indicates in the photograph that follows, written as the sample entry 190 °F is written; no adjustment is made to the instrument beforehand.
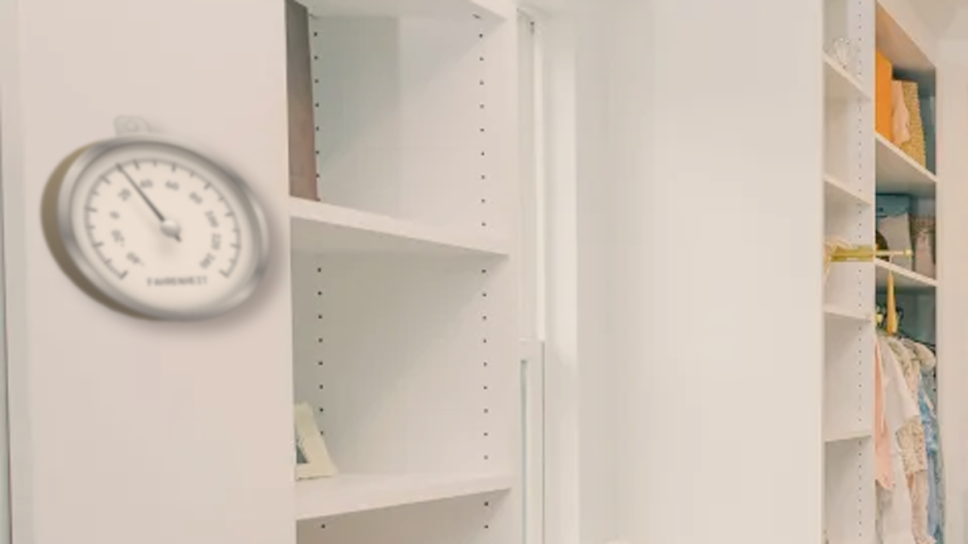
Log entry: 30 °F
